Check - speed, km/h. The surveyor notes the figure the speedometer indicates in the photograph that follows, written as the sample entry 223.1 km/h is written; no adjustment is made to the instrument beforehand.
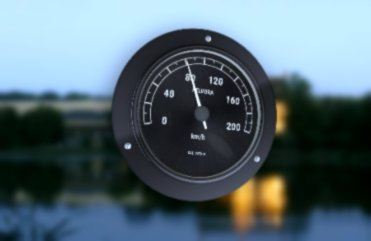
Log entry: 80 km/h
